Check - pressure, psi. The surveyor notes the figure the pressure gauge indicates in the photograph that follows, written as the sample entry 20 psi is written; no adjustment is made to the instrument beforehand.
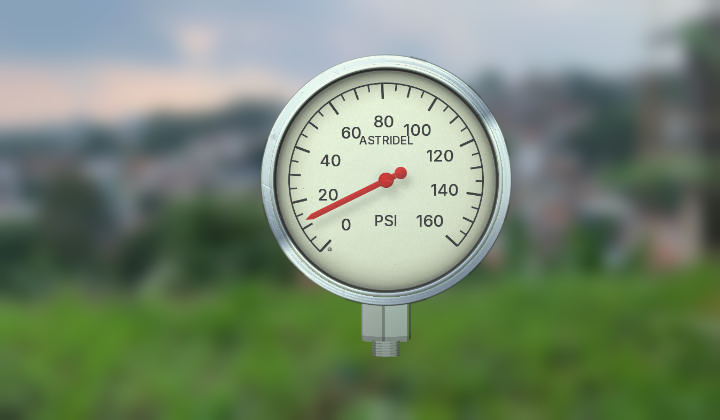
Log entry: 12.5 psi
